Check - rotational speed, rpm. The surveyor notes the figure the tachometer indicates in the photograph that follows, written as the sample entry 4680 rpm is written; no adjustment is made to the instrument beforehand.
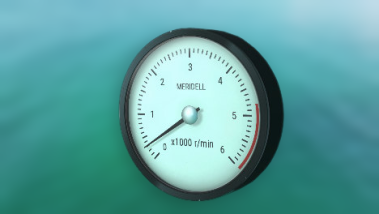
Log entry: 300 rpm
